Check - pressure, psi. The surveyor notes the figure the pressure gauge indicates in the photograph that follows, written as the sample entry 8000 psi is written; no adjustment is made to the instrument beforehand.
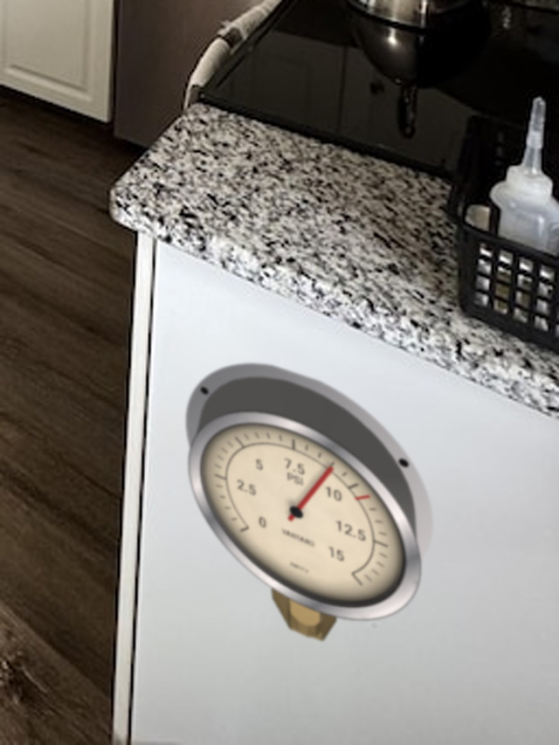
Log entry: 9 psi
